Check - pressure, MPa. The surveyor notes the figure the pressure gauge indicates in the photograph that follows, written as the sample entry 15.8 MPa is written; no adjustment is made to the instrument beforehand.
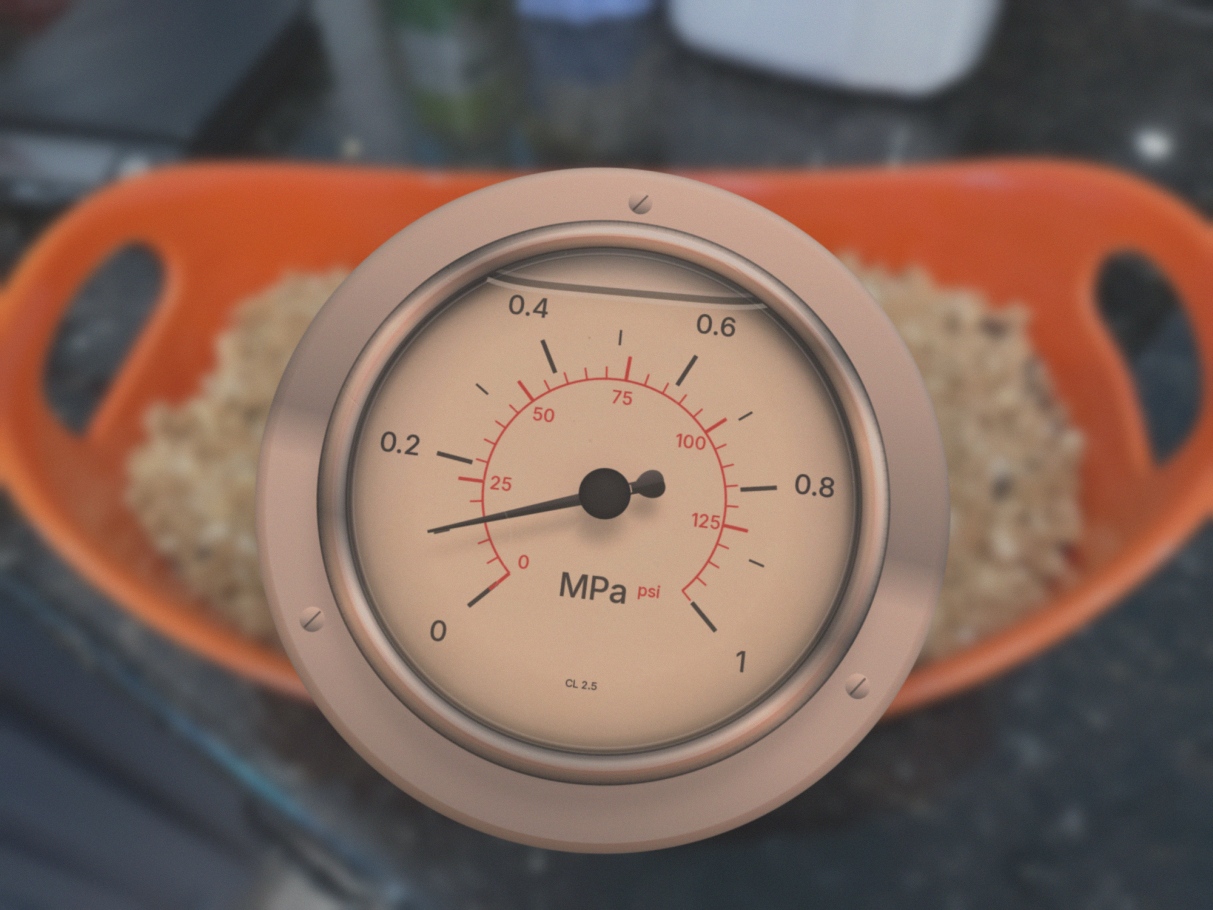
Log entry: 0.1 MPa
